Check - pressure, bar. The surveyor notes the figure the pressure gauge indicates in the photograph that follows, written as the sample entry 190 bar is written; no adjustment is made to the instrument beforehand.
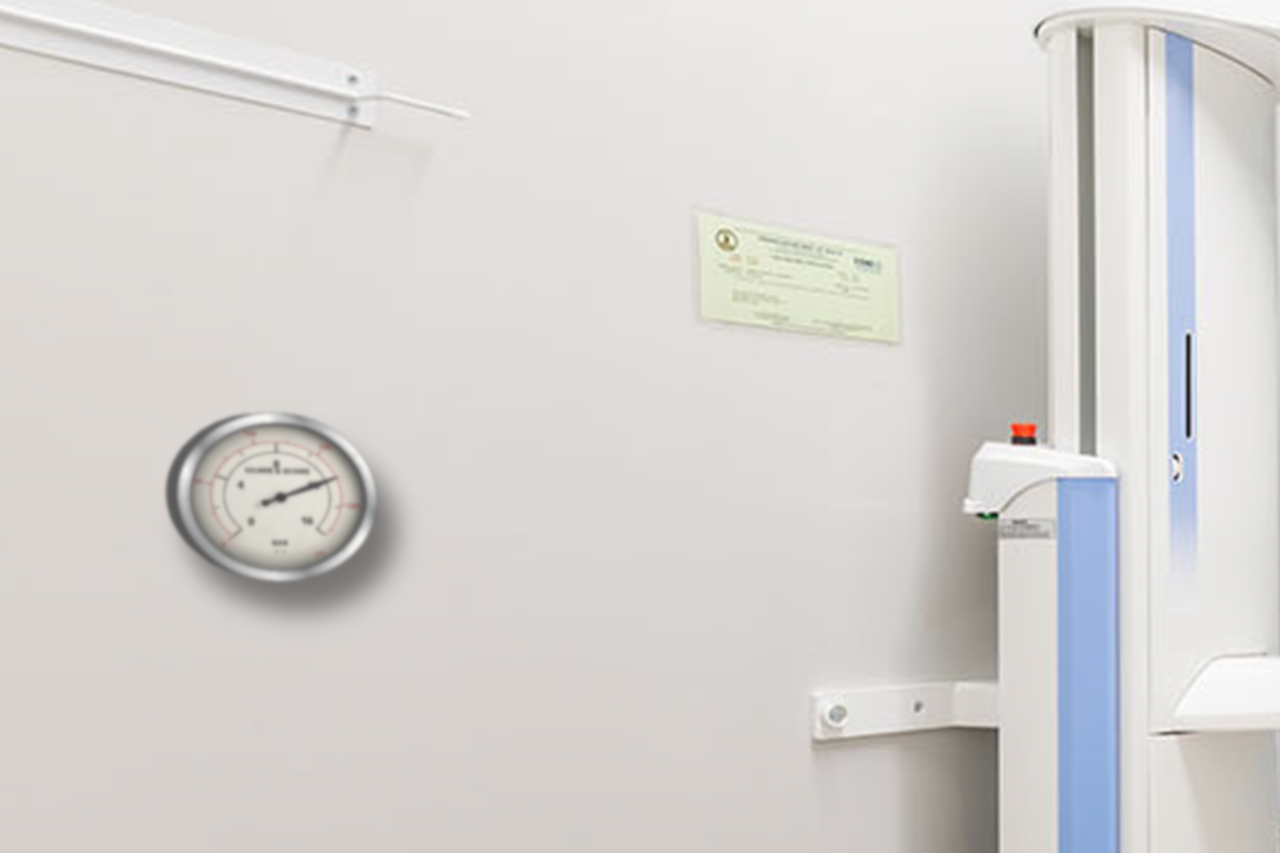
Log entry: 12 bar
